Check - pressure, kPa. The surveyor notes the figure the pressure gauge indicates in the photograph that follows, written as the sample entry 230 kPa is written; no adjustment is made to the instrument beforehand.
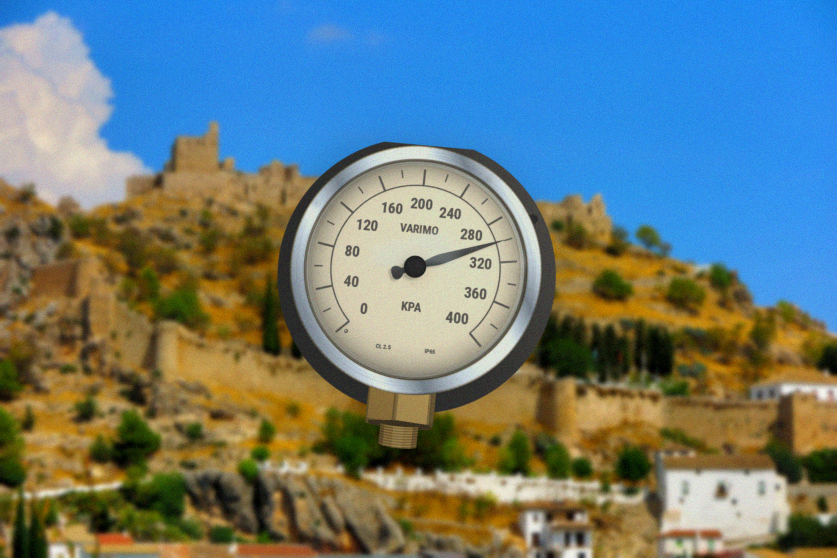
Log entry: 300 kPa
